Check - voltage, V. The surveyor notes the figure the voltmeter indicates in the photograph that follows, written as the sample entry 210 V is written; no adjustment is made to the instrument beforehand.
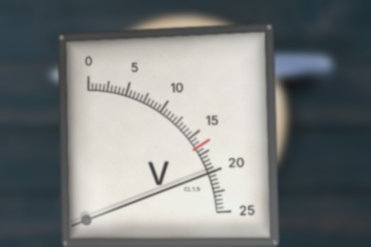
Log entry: 20 V
